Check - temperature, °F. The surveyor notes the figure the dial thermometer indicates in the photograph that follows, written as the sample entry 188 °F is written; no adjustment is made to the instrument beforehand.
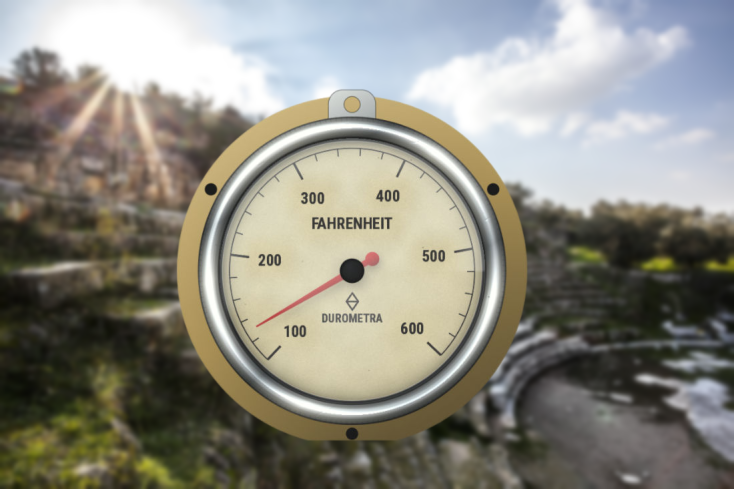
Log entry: 130 °F
